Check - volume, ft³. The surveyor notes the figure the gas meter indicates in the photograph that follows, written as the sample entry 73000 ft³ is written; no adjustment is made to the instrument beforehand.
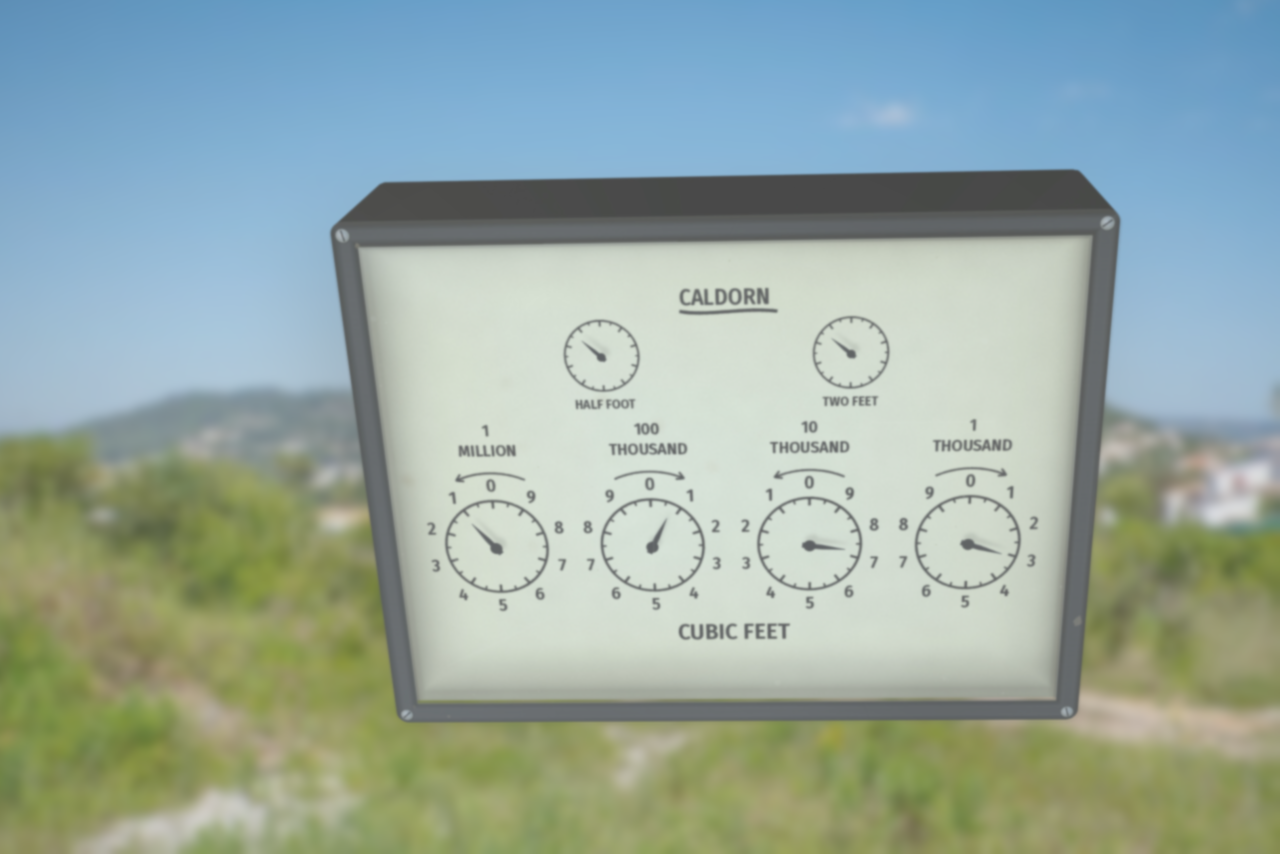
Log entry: 107300 ft³
